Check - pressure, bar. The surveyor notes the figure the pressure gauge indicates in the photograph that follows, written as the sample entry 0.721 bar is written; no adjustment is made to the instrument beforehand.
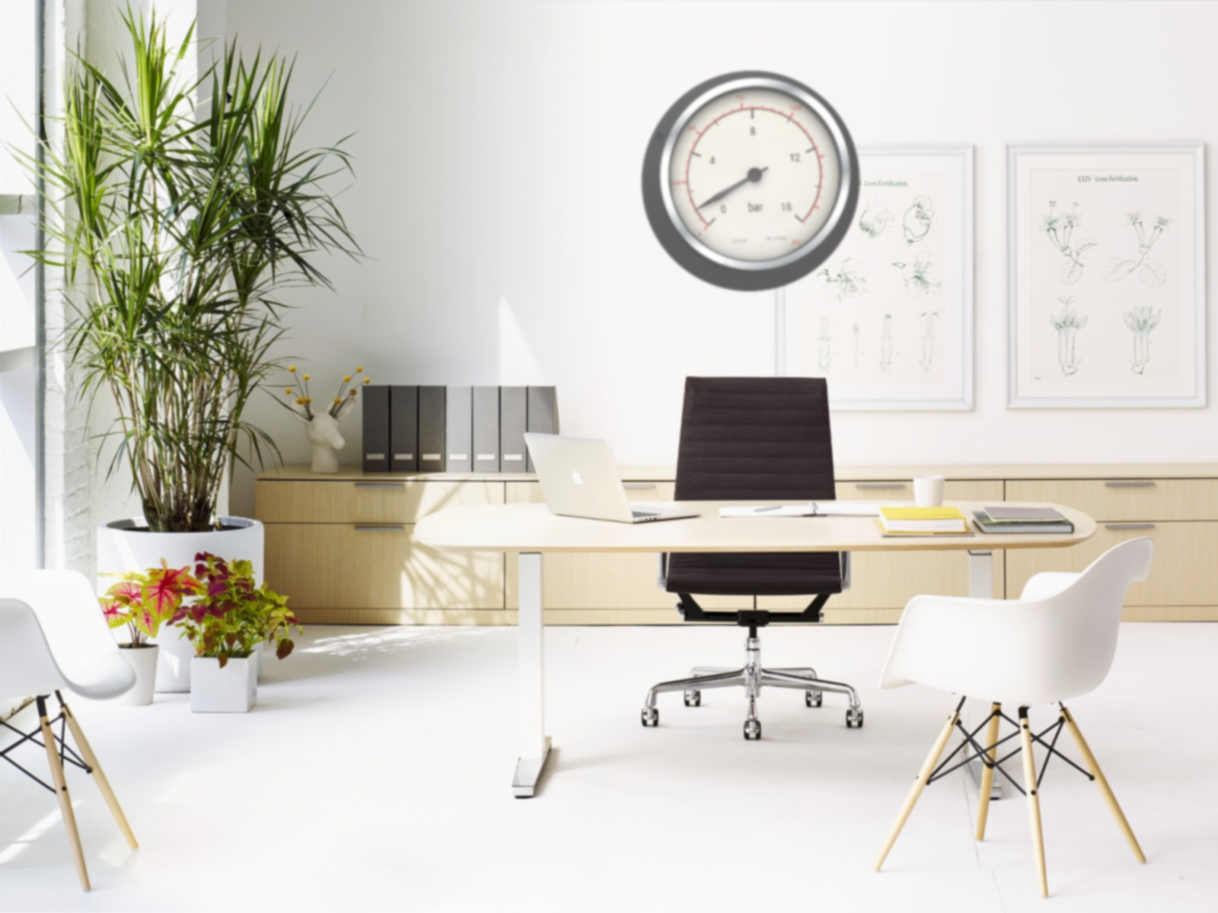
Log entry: 1 bar
